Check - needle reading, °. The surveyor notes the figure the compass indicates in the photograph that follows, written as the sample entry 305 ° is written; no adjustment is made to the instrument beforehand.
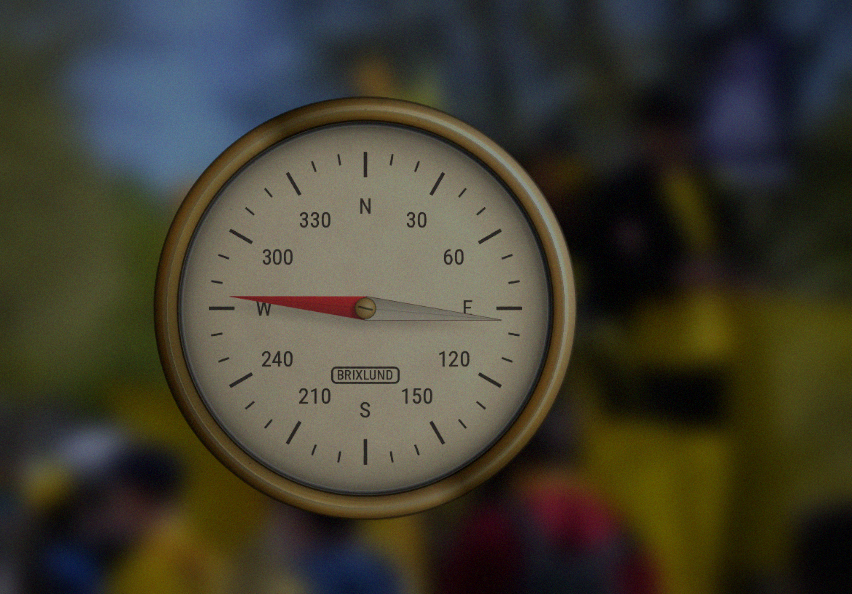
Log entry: 275 °
